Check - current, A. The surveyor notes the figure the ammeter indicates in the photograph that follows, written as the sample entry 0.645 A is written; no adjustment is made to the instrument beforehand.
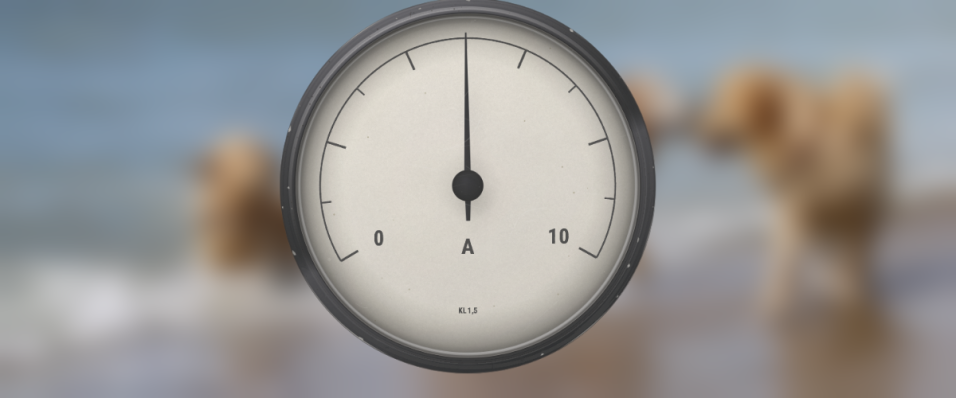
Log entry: 5 A
